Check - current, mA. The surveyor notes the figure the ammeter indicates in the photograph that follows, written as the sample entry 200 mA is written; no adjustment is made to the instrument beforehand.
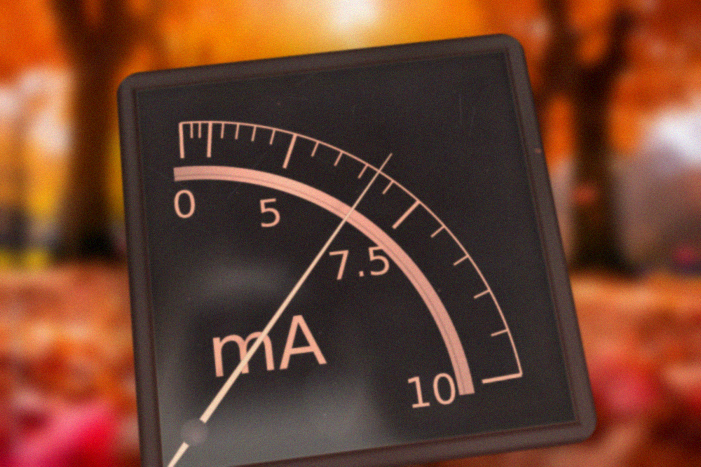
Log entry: 6.75 mA
